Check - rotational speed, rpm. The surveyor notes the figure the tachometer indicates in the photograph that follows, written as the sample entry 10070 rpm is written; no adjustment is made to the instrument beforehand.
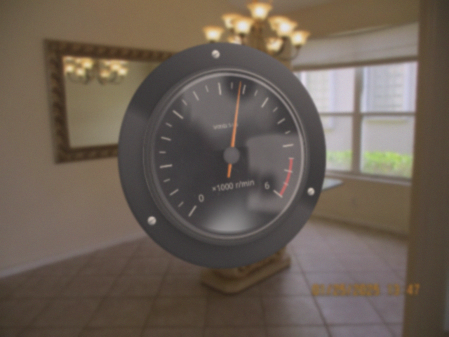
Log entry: 3375 rpm
